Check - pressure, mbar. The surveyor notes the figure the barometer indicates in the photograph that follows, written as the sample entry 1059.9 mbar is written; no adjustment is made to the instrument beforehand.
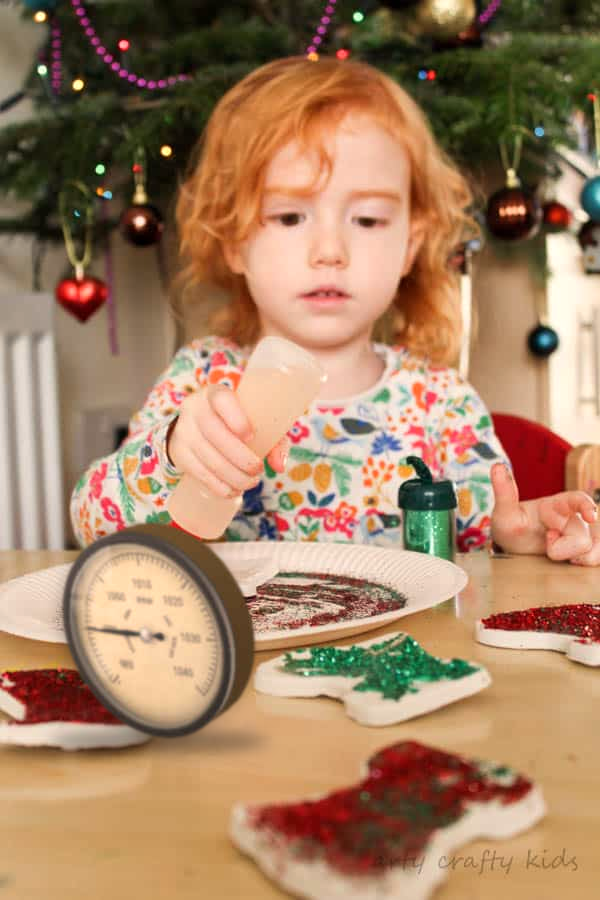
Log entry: 990 mbar
